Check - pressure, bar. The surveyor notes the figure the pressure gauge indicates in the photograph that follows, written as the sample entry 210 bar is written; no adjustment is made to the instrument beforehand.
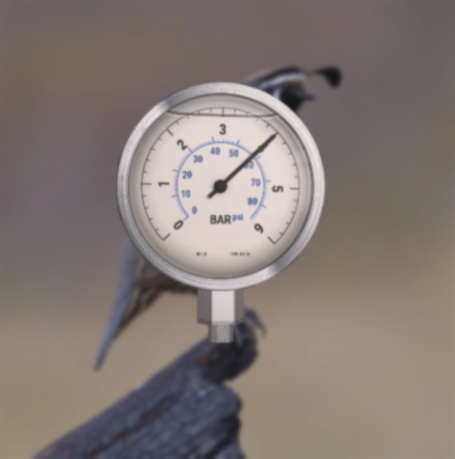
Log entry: 4 bar
